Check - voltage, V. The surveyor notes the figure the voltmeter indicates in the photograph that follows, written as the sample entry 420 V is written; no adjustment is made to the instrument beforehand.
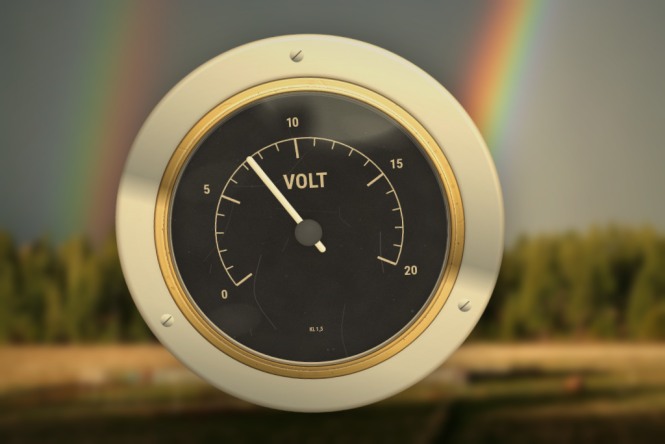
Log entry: 7.5 V
